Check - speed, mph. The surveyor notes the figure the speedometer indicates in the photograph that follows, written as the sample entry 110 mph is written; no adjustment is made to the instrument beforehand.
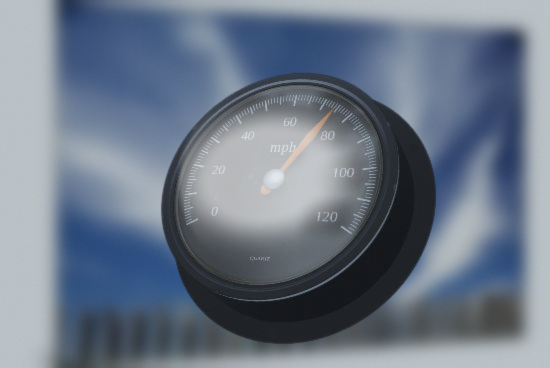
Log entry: 75 mph
